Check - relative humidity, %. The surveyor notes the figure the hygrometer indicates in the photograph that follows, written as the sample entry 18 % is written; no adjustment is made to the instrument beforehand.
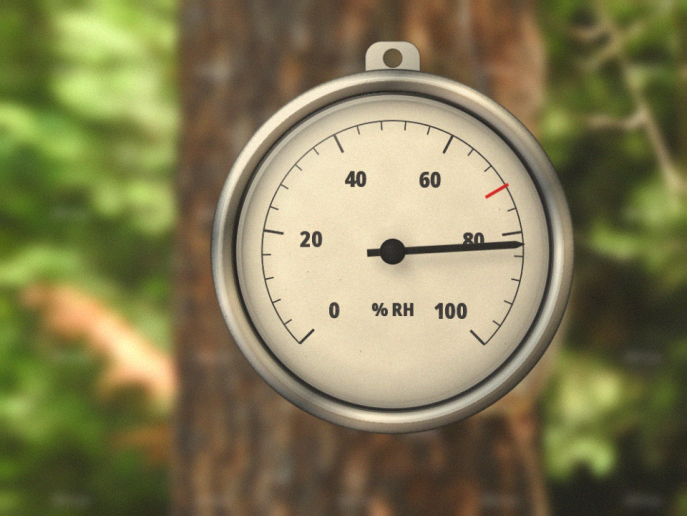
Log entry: 82 %
